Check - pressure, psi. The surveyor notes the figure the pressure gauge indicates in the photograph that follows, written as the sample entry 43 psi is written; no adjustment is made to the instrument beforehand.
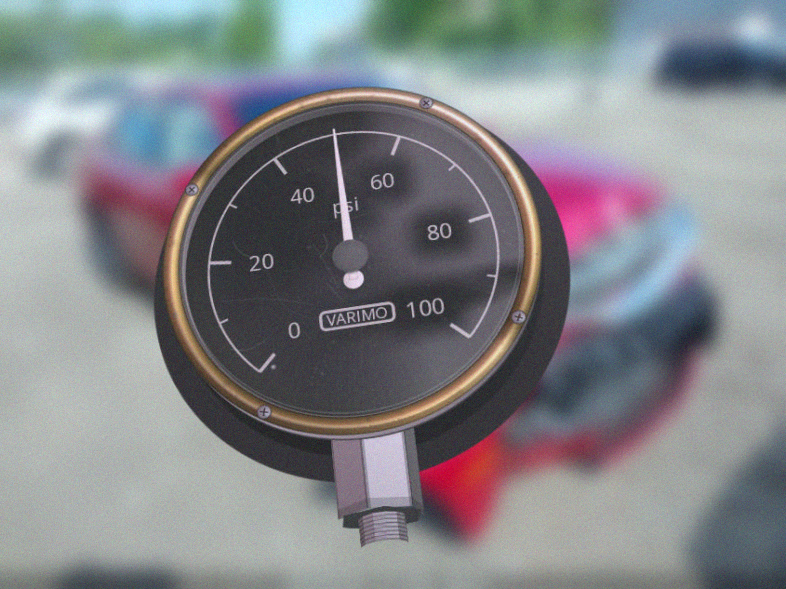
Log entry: 50 psi
